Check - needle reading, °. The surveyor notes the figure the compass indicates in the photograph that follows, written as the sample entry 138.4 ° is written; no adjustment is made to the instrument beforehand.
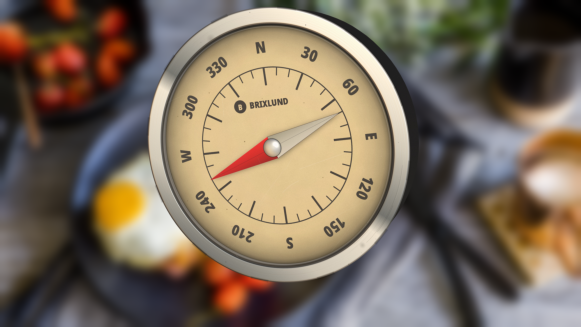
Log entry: 250 °
